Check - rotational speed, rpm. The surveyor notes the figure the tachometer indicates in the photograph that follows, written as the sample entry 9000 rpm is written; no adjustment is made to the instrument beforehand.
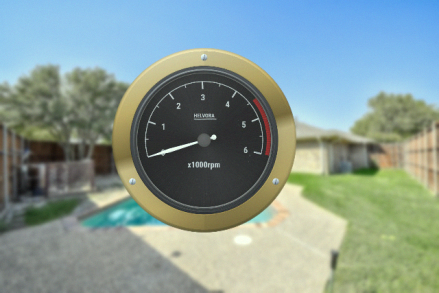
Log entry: 0 rpm
